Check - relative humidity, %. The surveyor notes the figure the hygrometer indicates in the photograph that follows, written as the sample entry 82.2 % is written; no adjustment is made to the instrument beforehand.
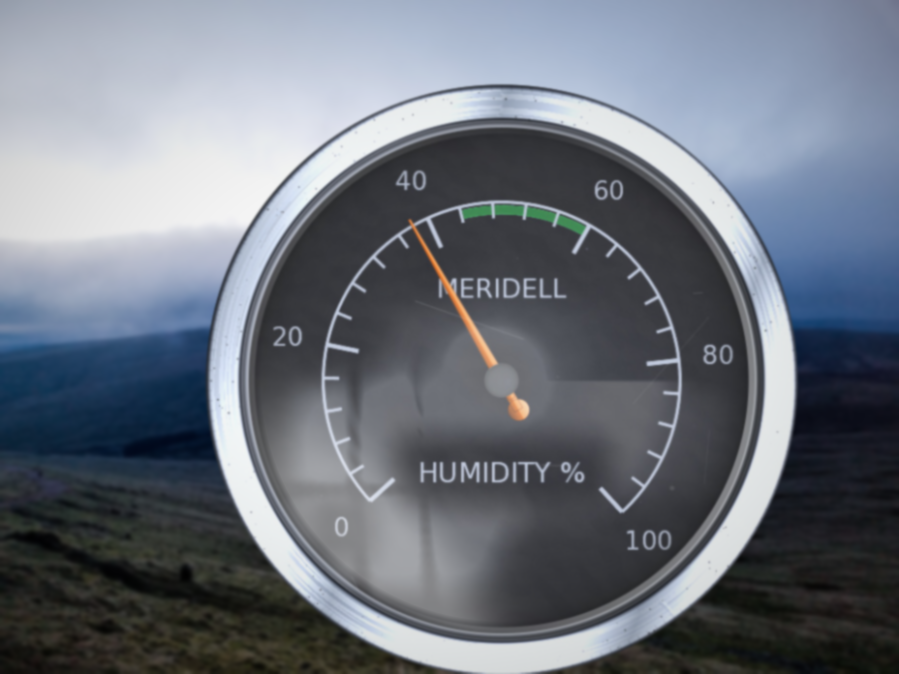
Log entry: 38 %
